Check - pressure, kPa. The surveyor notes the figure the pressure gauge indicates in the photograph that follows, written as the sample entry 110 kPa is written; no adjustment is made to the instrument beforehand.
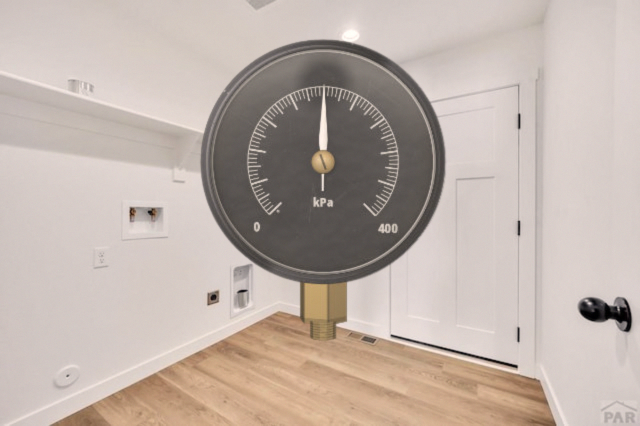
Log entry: 200 kPa
